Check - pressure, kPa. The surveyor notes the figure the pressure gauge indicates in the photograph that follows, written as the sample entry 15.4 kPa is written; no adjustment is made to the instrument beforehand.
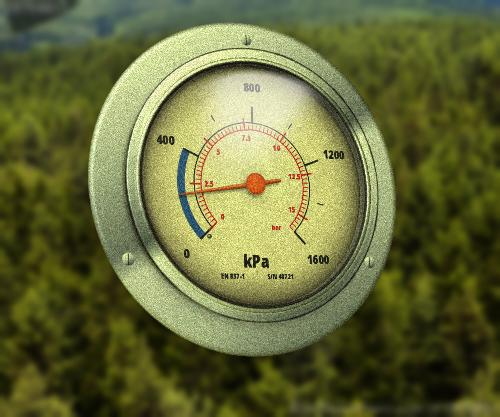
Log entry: 200 kPa
